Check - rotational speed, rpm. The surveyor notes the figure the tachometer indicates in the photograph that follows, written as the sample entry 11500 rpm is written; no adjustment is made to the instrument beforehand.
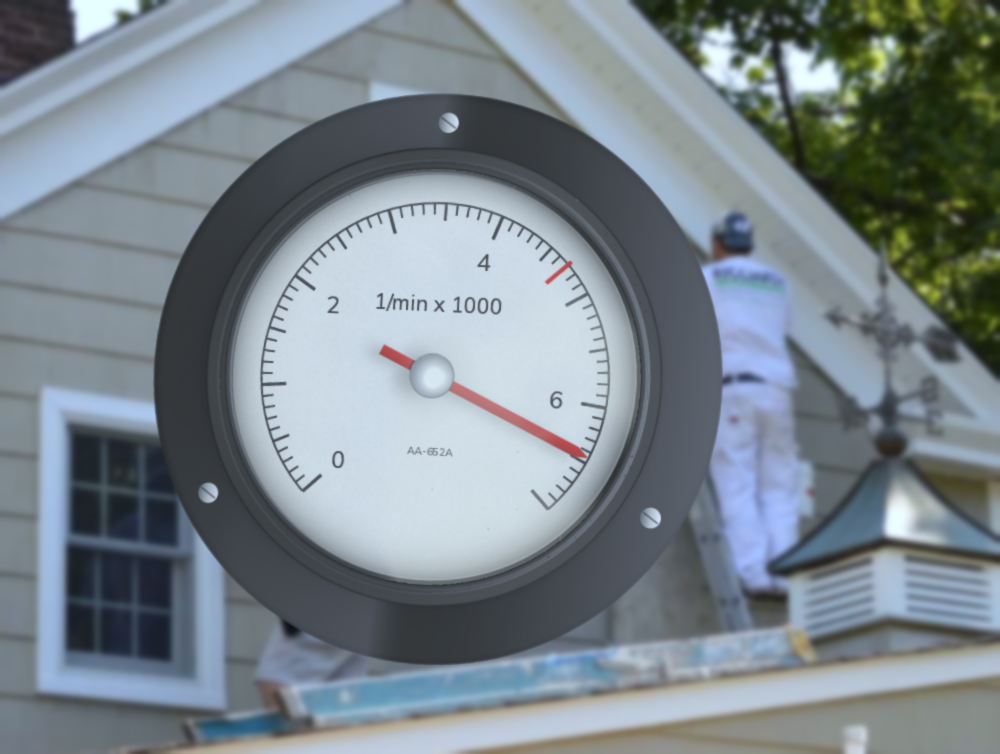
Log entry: 6450 rpm
